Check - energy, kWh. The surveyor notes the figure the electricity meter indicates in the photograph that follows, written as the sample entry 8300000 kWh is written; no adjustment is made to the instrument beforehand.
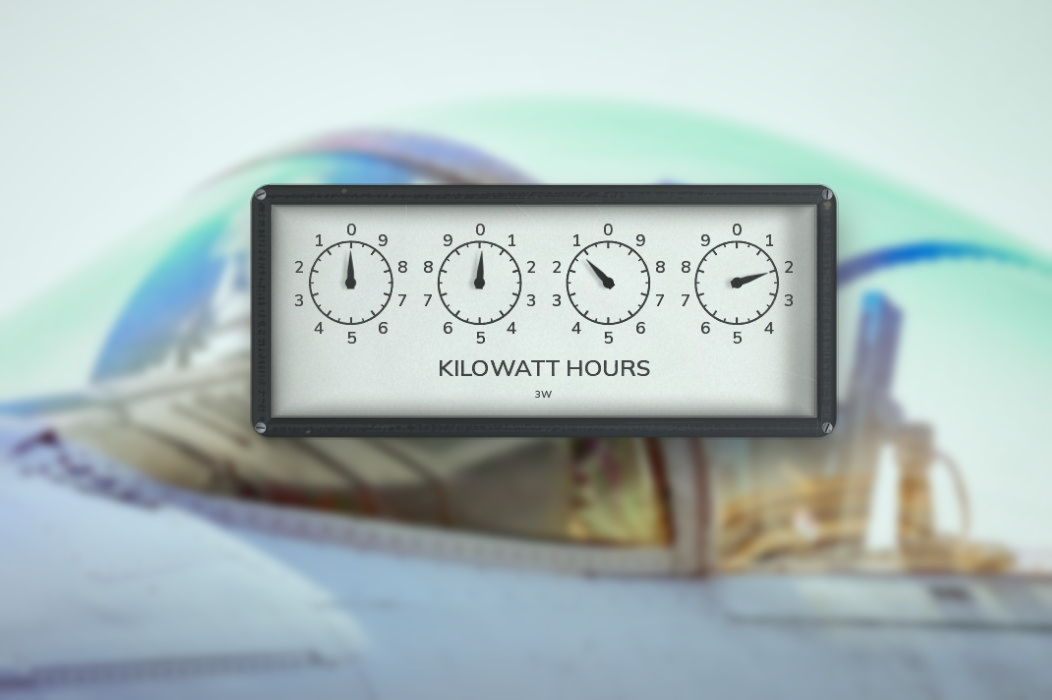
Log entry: 12 kWh
